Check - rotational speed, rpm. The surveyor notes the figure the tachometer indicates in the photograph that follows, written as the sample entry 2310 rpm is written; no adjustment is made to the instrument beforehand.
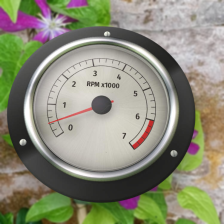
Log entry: 400 rpm
